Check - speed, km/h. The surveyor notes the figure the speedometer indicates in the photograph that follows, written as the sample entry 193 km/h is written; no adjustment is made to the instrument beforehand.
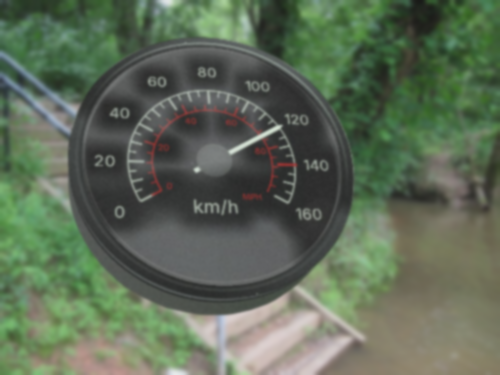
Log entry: 120 km/h
